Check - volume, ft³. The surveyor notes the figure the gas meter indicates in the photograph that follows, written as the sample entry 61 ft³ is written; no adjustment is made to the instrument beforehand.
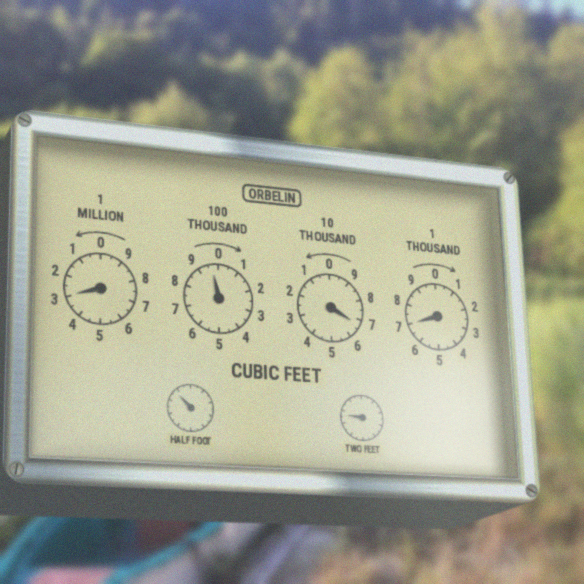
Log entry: 296700 ft³
